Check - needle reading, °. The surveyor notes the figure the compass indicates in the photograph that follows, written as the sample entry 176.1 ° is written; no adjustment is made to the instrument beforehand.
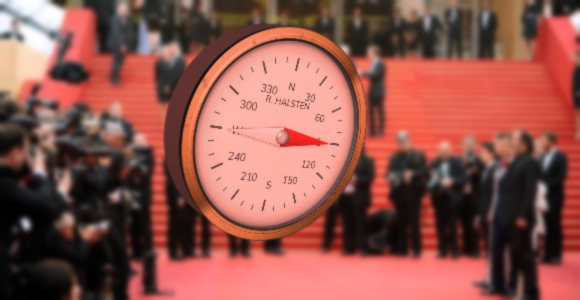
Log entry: 90 °
